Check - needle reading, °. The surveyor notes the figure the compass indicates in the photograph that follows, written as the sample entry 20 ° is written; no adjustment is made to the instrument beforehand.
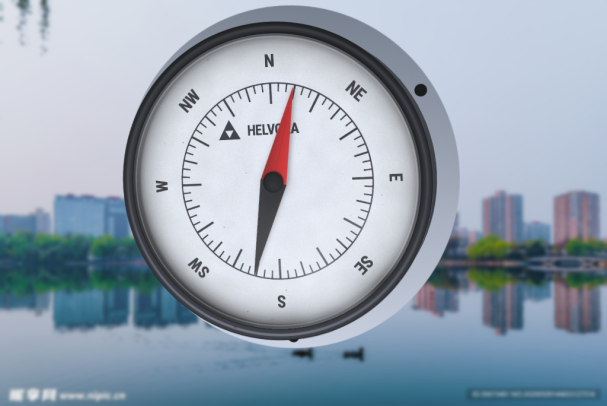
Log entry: 15 °
